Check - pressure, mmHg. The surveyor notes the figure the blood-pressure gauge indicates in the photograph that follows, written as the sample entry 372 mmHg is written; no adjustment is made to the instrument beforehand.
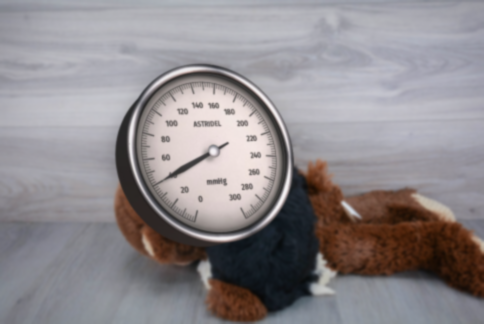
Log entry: 40 mmHg
